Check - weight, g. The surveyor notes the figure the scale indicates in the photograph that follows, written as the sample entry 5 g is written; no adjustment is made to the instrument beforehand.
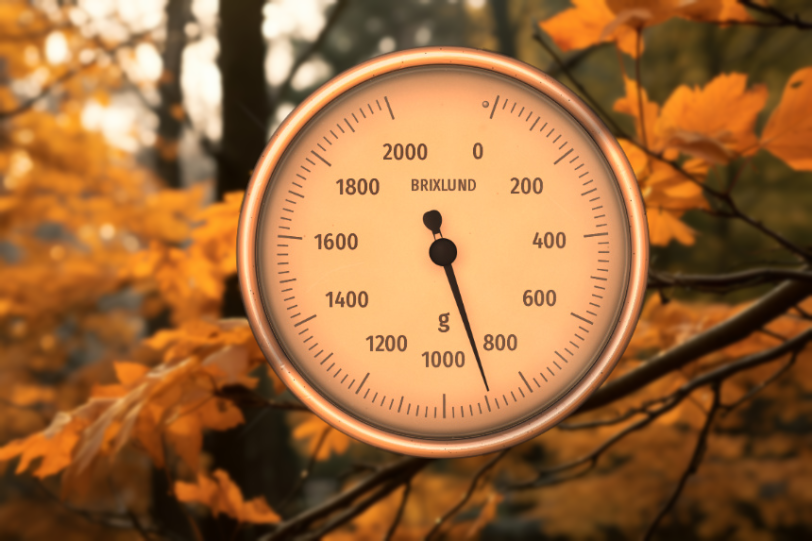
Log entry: 890 g
